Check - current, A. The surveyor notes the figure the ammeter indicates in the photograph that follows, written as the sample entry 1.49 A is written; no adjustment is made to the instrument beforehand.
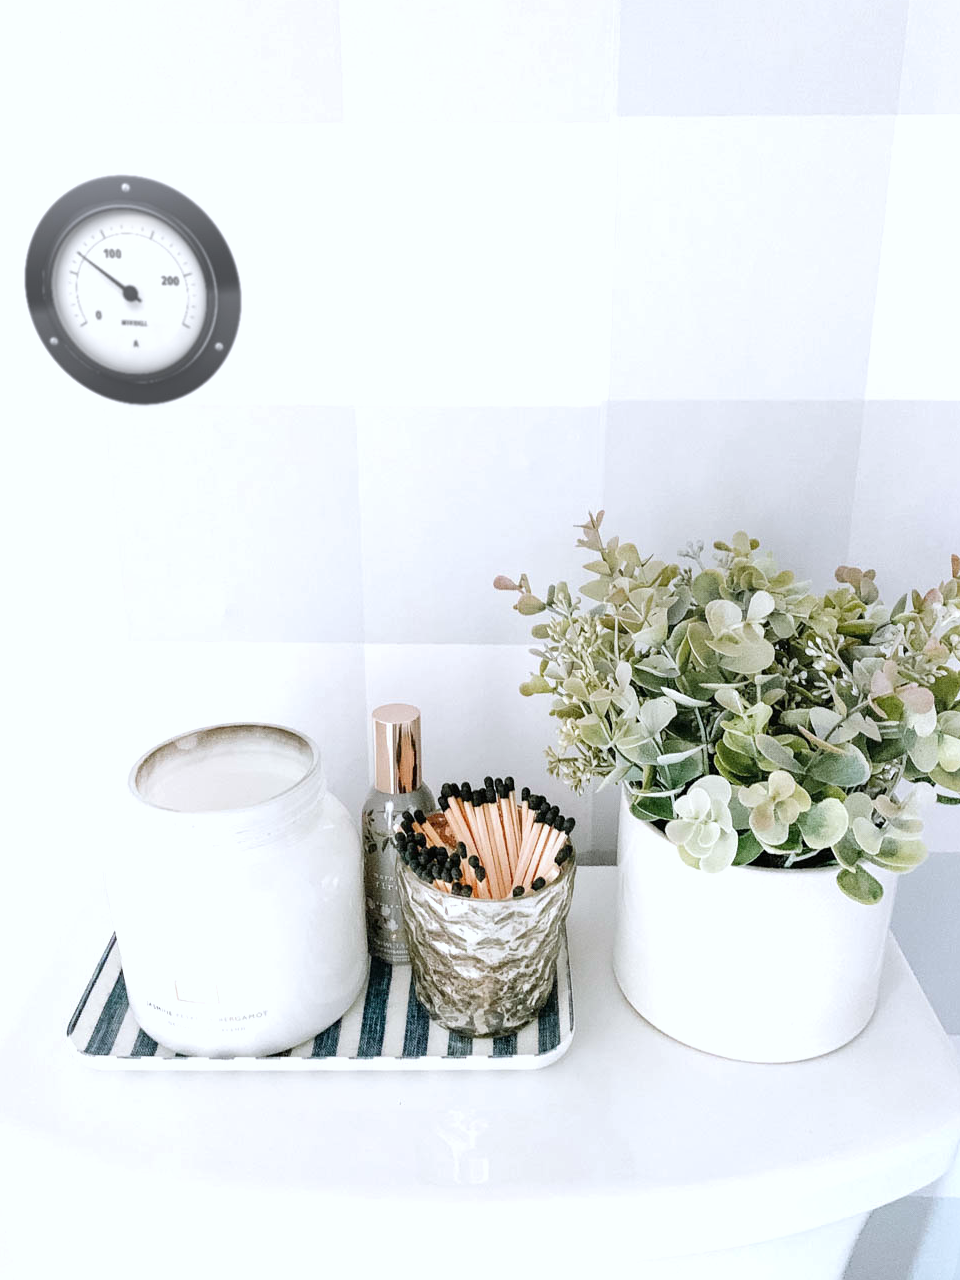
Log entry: 70 A
